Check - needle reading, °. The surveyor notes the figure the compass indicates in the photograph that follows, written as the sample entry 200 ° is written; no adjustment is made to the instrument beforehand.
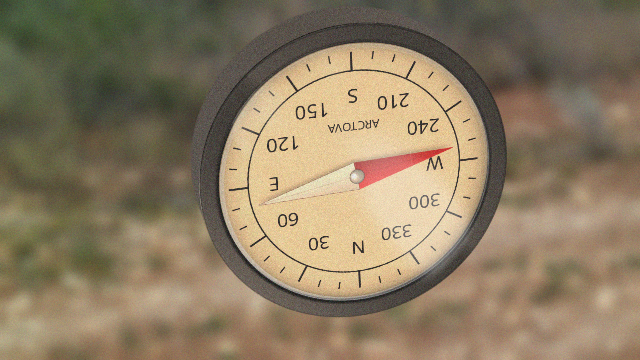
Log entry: 260 °
